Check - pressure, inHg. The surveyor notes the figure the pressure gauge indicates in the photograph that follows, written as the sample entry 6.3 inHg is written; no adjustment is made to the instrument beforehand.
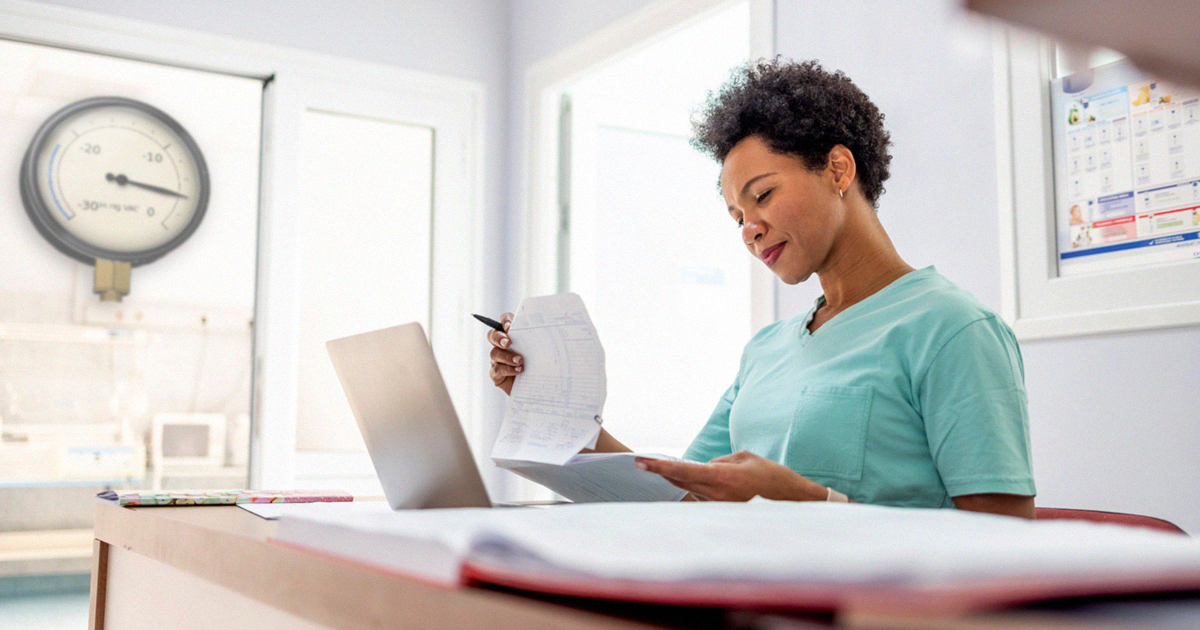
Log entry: -4 inHg
